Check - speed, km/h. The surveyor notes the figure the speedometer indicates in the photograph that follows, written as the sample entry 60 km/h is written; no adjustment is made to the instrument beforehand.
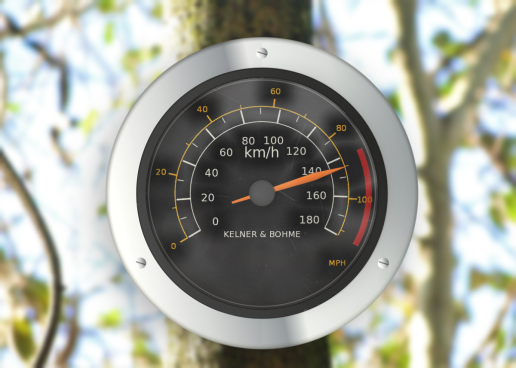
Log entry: 145 km/h
